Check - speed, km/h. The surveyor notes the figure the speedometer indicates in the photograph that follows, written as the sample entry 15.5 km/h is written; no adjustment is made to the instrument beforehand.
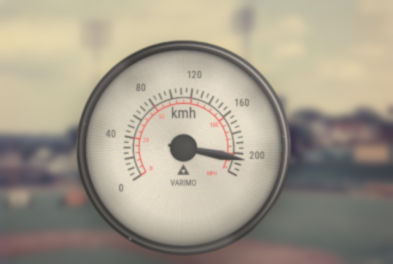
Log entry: 205 km/h
